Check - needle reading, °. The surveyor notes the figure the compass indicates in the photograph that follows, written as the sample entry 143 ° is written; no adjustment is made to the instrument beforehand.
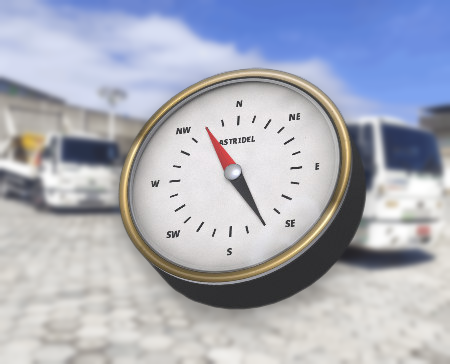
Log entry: 330 °
